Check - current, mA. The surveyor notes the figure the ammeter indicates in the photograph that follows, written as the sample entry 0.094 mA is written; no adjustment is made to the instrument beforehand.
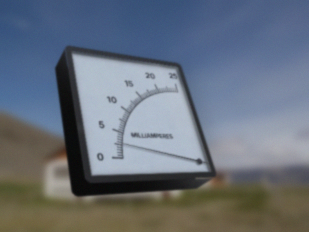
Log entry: 2.5 mA
